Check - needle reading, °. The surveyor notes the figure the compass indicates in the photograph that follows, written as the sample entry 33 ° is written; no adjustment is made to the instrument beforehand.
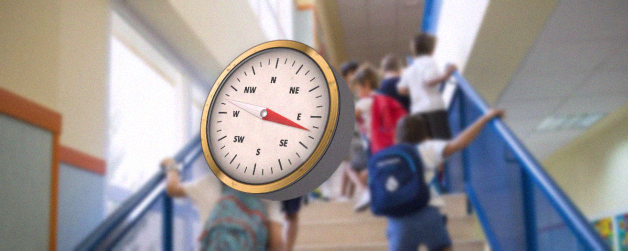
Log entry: 105 °
